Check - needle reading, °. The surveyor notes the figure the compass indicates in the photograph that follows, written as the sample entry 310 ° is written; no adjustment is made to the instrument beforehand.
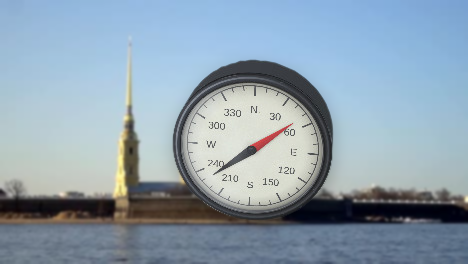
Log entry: 50 °
